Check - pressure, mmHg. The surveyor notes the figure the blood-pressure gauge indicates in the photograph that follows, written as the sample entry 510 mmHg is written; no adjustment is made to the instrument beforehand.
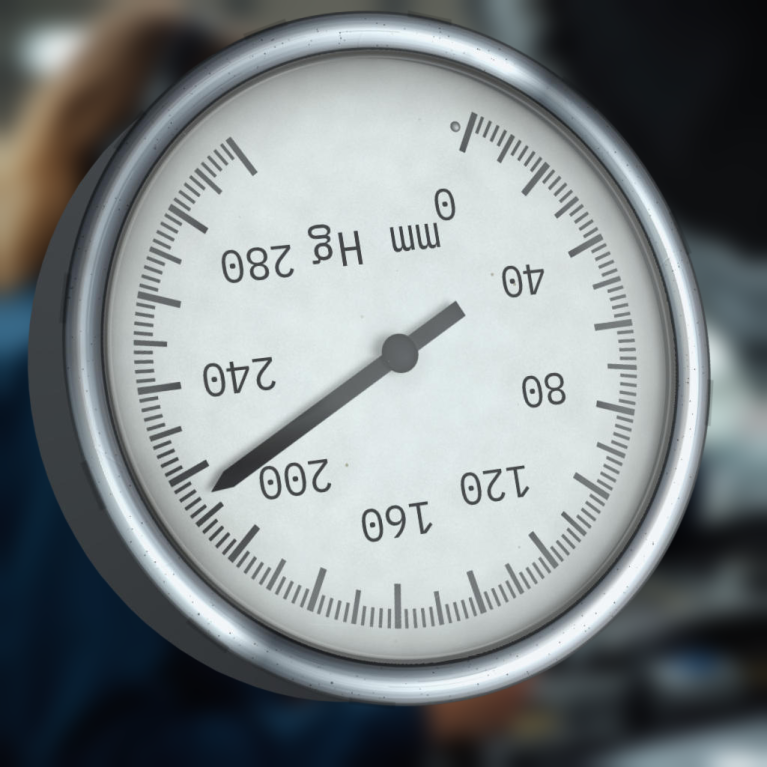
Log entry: 214 mmHg
